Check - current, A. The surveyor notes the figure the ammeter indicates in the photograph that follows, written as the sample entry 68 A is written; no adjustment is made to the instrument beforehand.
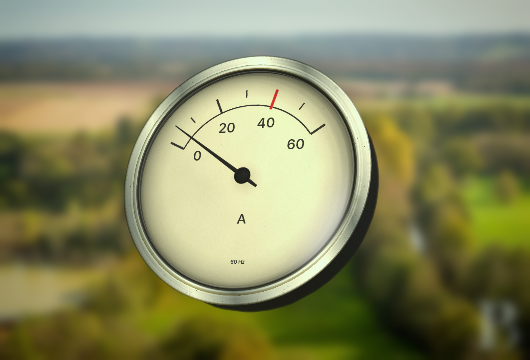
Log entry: 5 A
